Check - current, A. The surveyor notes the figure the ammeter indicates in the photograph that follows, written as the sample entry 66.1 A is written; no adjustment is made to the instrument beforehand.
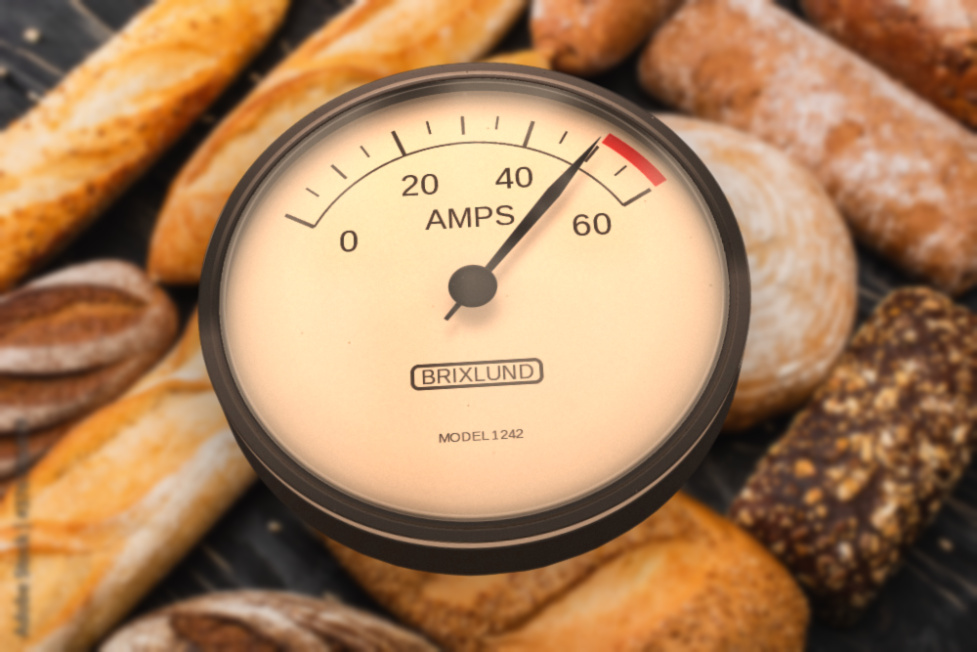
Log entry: 50 A
